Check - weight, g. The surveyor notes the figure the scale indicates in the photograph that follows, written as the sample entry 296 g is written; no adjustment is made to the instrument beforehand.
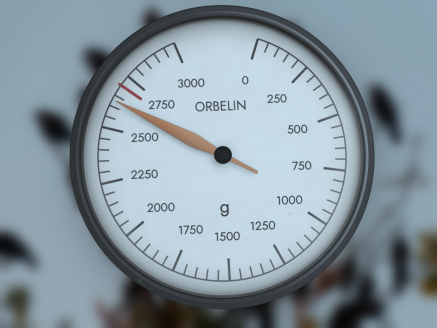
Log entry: 2625 g
